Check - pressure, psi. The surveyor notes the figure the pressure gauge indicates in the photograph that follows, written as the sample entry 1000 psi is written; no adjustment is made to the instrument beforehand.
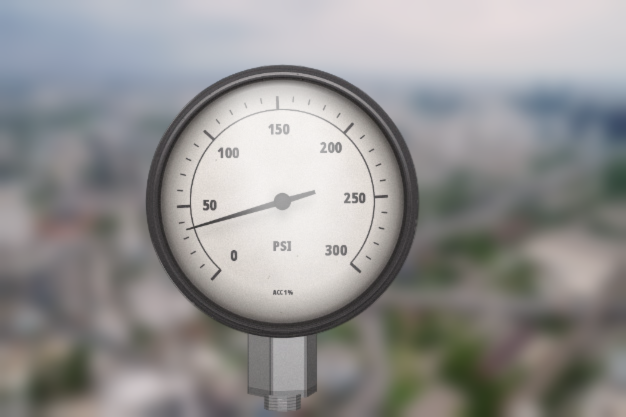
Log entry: 35 psi
